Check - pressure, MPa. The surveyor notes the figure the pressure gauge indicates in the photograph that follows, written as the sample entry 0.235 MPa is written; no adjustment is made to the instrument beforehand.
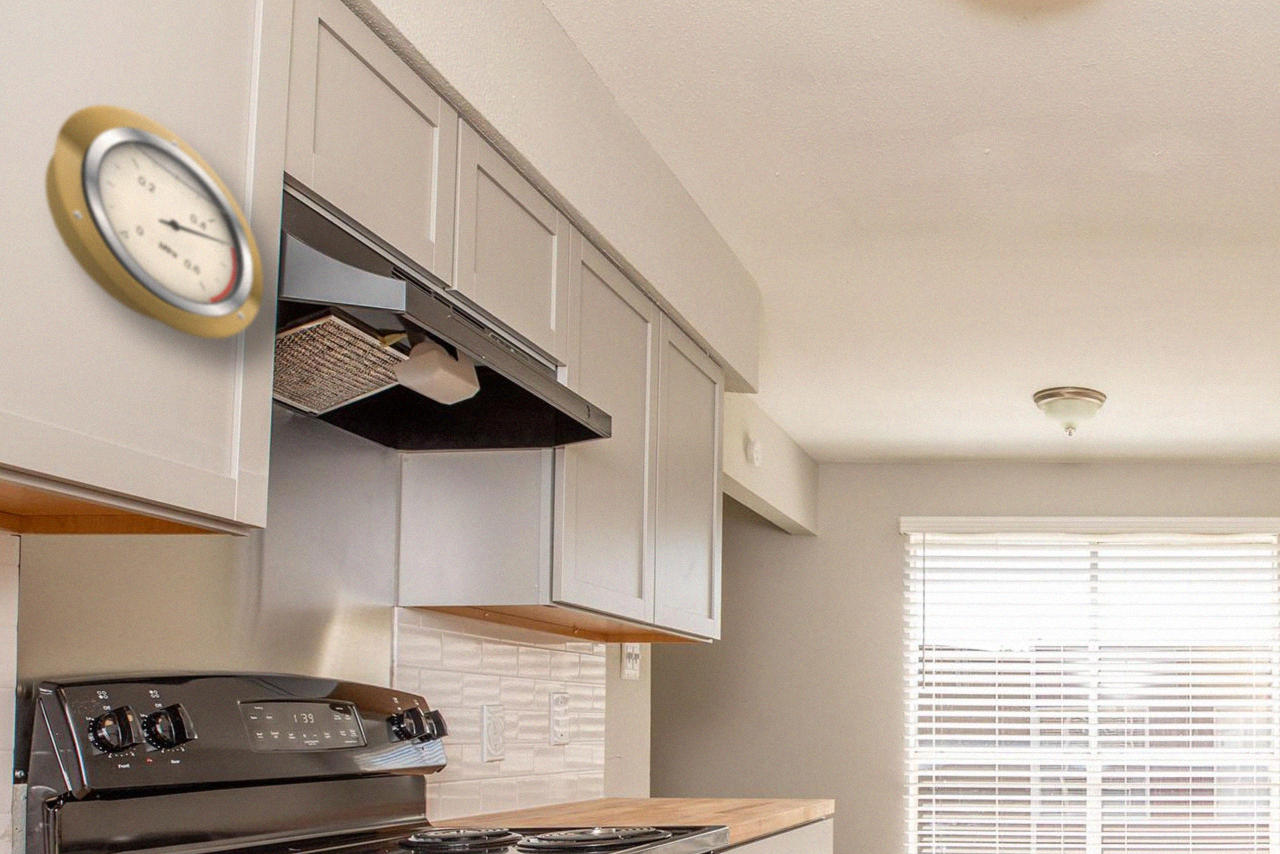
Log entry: 0.45 MPa
